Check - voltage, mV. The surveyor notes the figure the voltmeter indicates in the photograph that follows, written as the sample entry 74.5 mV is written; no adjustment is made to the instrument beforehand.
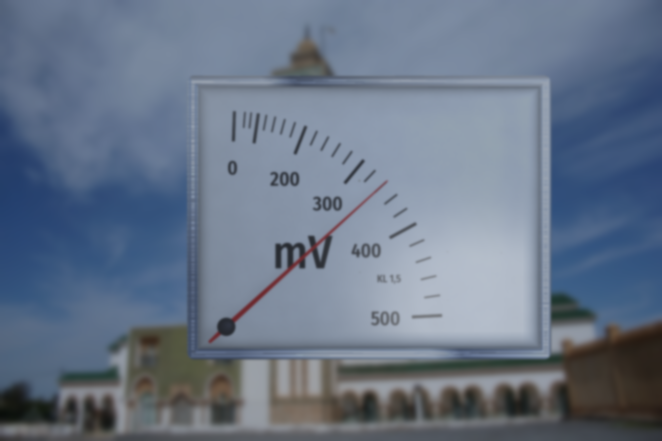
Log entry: 340 mV
